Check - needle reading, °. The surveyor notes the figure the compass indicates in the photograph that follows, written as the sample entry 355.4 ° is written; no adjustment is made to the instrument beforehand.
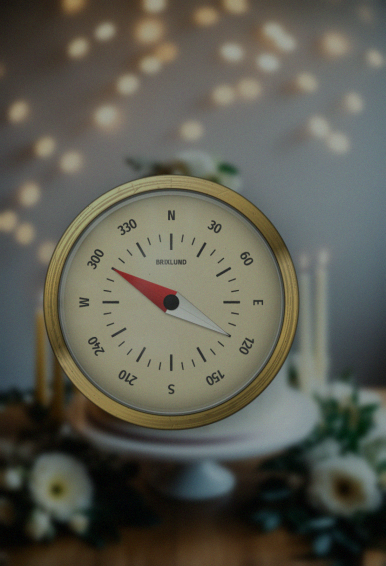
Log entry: 300 °
